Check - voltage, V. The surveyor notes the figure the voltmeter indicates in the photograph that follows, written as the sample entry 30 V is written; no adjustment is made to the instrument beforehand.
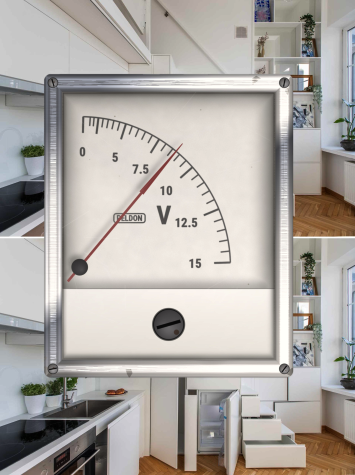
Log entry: 8.75 V
